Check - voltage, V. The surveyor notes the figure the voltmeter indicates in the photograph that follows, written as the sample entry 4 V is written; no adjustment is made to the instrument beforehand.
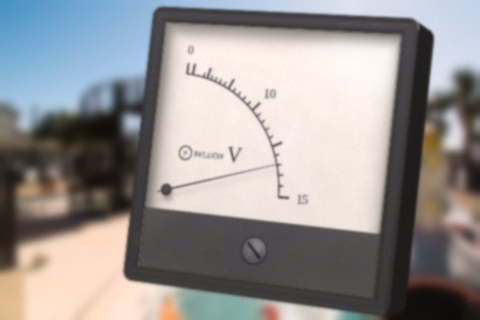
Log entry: 13.5 V
